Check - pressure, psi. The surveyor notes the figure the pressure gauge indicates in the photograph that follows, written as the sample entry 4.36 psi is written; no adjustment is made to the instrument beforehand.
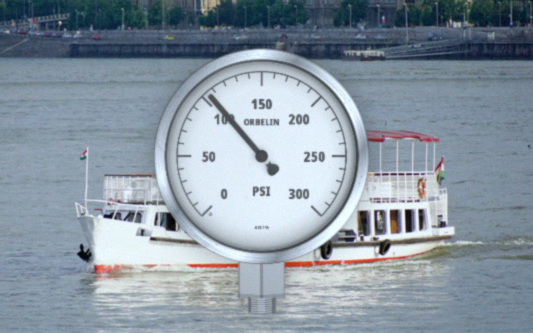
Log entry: 105 psi
